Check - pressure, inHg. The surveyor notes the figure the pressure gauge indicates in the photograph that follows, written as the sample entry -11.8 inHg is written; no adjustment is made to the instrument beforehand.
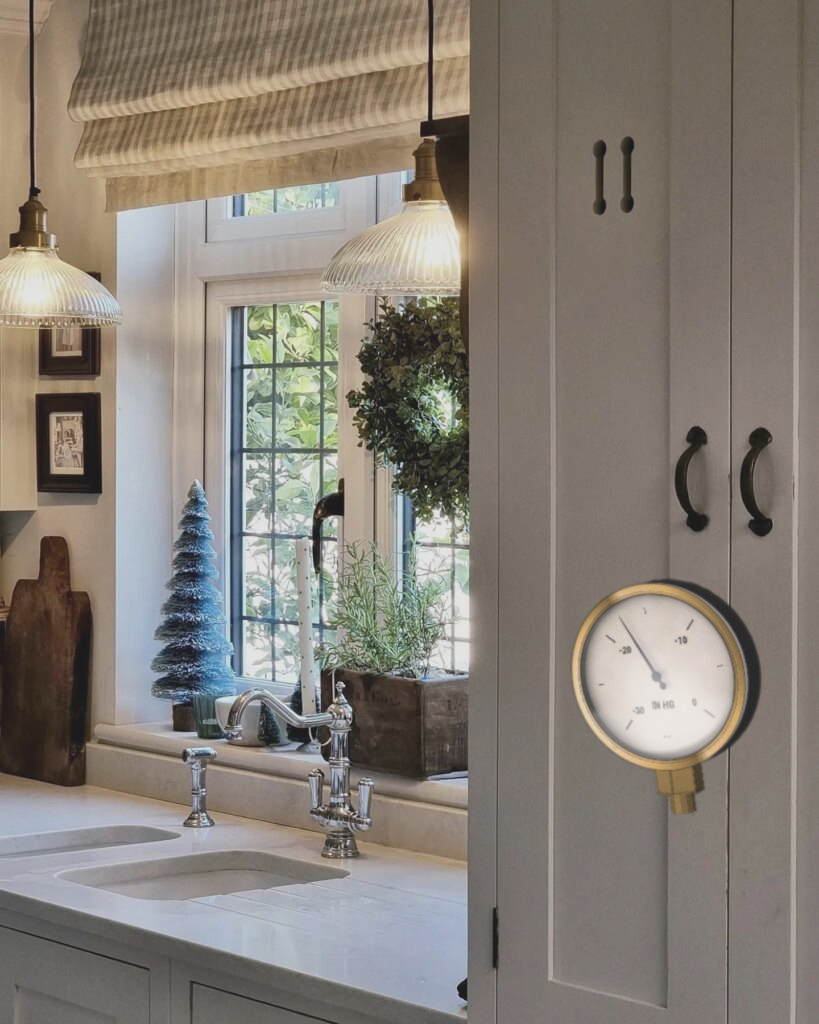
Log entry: -17.5 inHg
